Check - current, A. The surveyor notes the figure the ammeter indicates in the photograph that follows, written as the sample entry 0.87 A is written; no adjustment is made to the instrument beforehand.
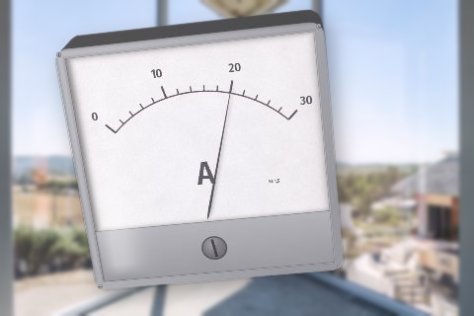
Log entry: 20 A
